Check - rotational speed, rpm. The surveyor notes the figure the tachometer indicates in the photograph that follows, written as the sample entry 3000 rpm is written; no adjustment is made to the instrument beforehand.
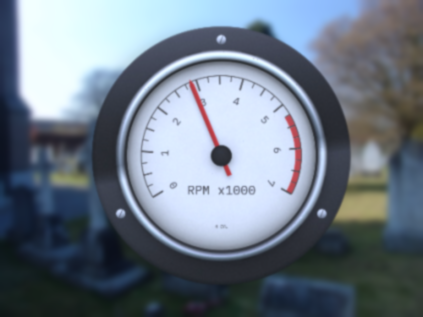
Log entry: 2875 rpm
